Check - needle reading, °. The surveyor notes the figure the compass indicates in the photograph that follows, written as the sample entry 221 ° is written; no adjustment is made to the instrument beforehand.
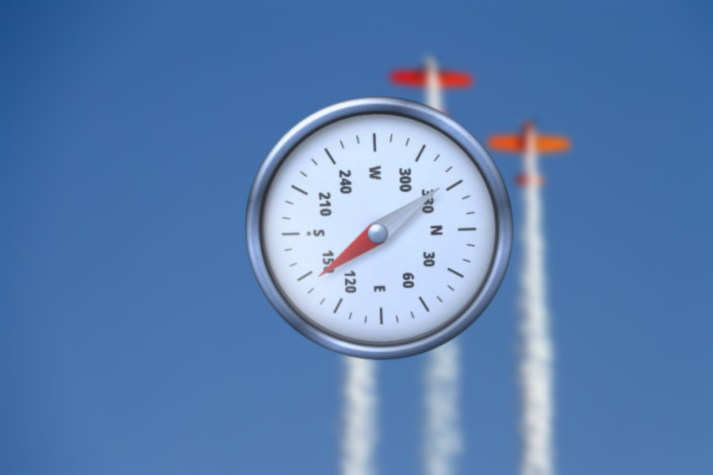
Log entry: 145 °
